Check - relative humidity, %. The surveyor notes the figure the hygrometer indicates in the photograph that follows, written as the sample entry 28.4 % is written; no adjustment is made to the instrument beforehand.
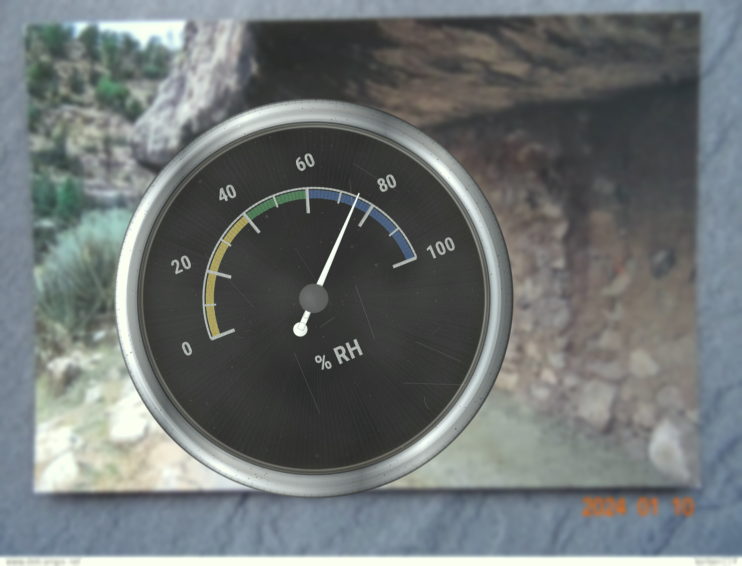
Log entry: 75 %
